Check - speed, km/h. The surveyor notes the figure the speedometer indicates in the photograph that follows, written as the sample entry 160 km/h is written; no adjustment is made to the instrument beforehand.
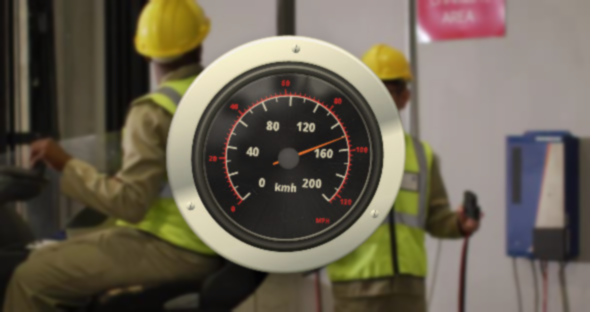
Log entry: 150 km/h
